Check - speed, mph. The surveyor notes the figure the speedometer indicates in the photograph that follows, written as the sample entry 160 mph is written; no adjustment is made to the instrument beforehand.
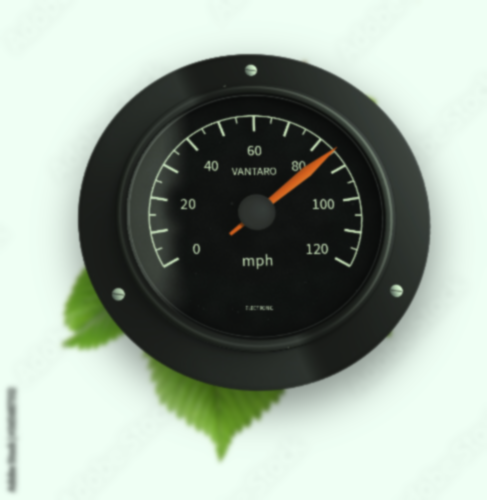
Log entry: 85 mph
